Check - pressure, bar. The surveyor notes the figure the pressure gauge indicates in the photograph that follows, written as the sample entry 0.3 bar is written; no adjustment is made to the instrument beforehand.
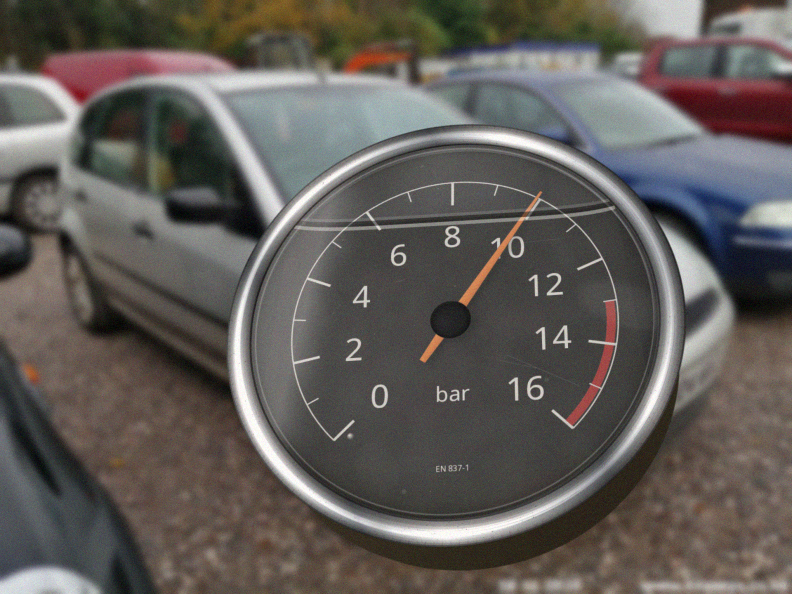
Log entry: 10 bar
